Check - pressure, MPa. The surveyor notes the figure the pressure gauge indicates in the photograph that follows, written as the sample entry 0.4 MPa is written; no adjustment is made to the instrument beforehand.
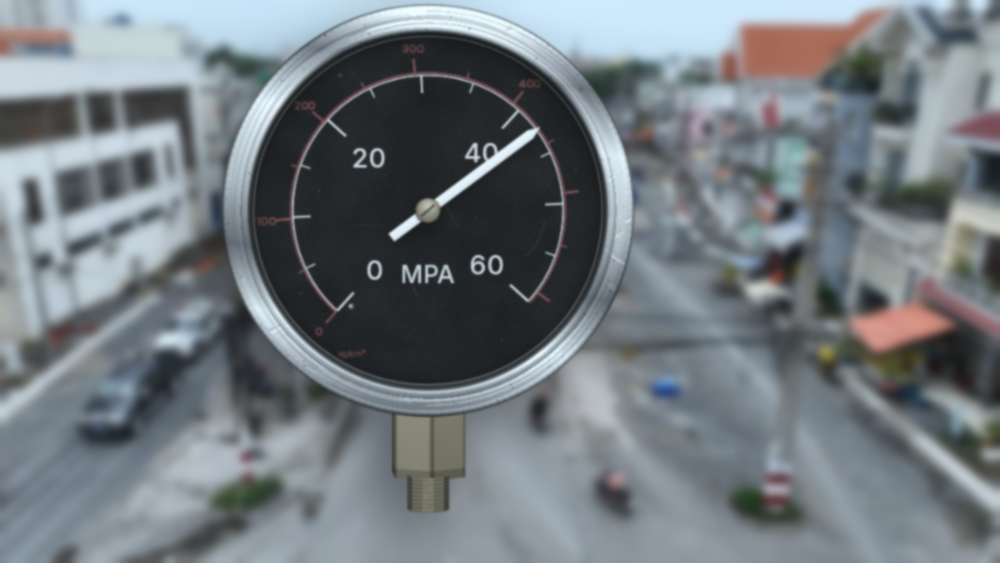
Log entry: 42.5 MPa
